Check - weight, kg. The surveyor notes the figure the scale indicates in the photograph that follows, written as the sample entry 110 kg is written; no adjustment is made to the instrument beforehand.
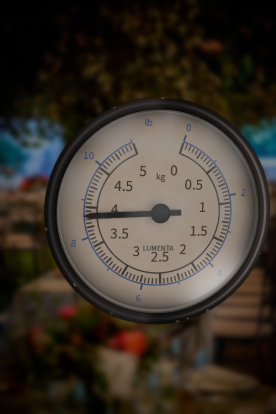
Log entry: 3.9 kg
